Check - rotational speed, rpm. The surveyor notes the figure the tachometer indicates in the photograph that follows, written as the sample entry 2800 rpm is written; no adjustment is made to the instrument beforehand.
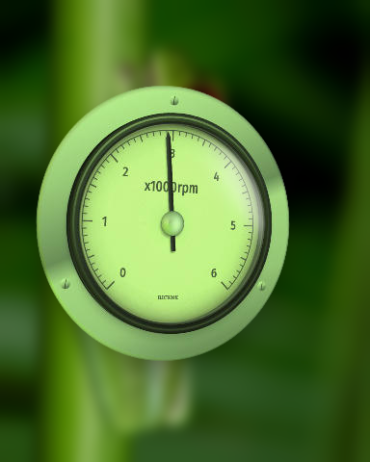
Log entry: 2900 rpm
